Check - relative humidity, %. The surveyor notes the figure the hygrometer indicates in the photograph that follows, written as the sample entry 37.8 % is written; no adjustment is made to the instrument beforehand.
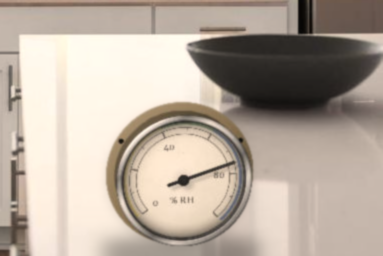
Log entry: 75 %
